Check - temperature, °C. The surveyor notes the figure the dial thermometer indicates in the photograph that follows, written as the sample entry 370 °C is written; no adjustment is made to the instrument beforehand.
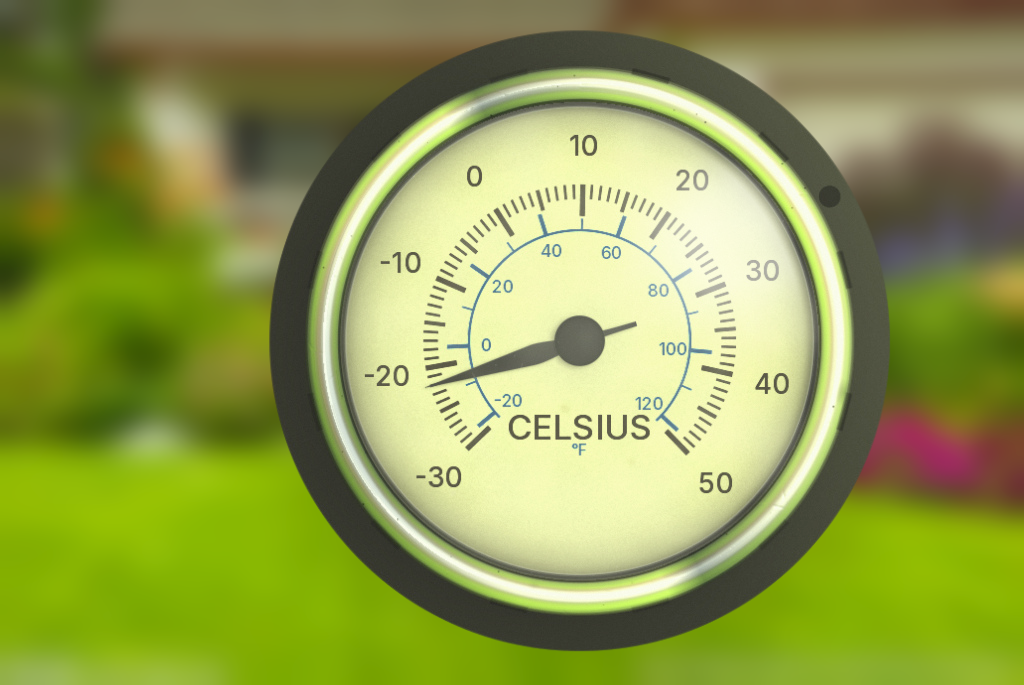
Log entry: -22 °C
